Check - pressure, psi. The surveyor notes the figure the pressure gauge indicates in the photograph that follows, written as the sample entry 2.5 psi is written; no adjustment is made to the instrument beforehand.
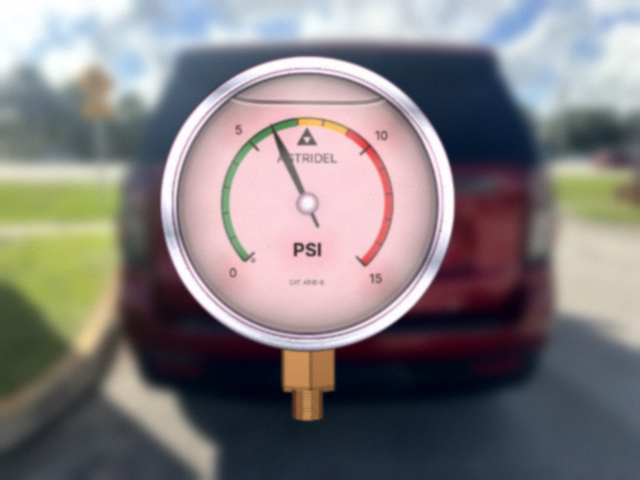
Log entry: 6 psi
